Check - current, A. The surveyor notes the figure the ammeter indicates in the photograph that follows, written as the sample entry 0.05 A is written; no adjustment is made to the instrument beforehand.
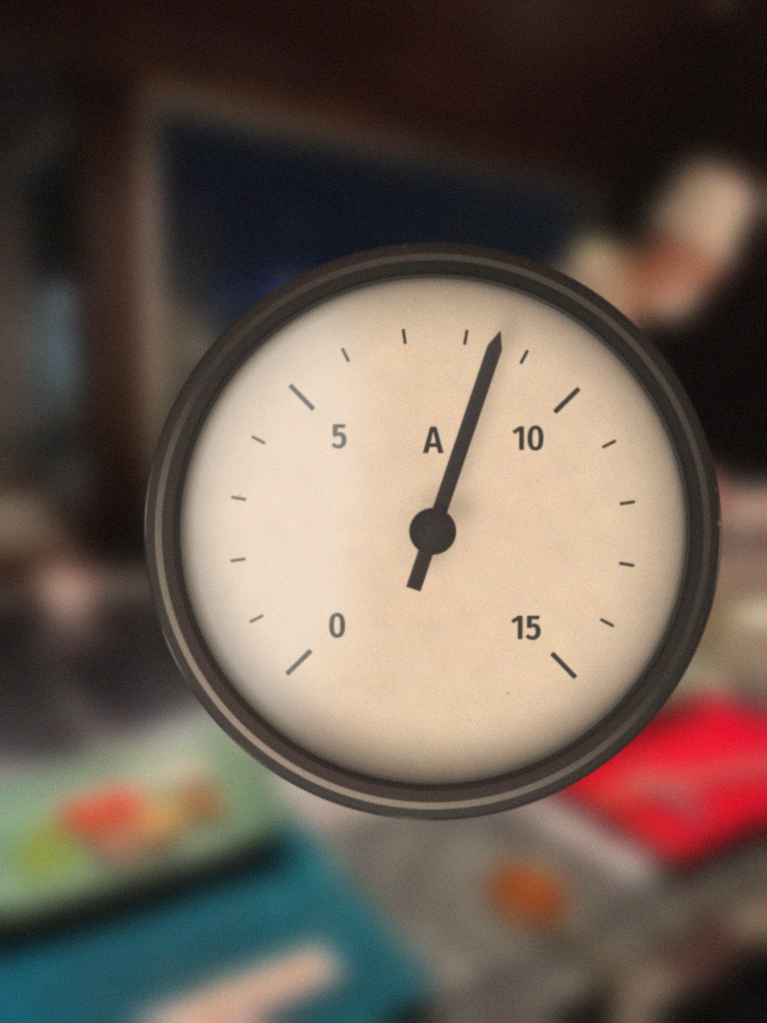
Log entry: 8.5 A
